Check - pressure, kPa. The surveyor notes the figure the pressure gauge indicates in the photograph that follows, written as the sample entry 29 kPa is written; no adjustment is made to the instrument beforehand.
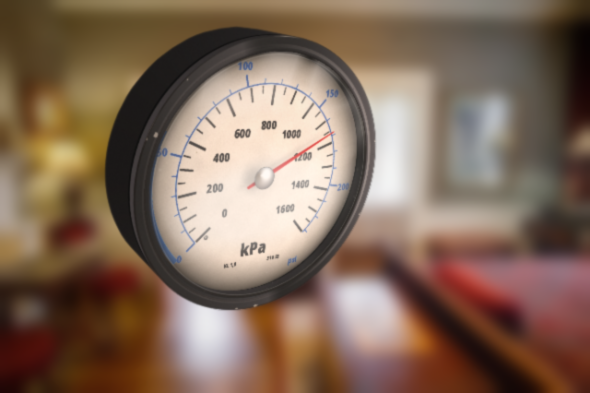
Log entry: 1150 kPa
